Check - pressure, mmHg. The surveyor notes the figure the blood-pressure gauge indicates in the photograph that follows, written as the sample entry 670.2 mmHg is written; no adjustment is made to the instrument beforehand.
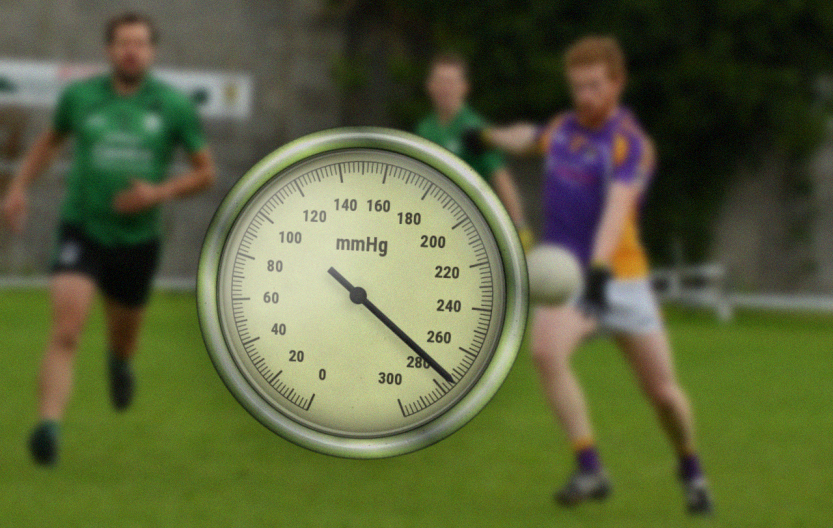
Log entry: 274 mmHg
